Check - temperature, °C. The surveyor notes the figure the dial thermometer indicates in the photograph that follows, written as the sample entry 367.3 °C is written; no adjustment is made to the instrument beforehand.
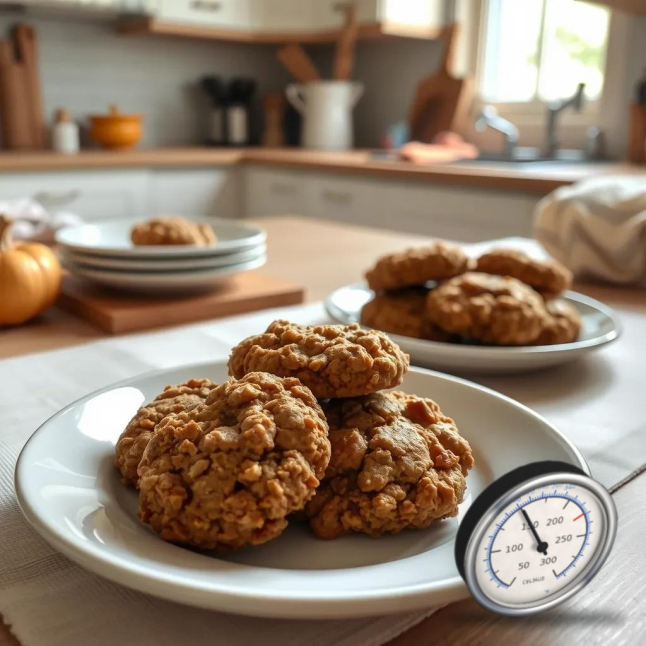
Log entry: 150 °C
